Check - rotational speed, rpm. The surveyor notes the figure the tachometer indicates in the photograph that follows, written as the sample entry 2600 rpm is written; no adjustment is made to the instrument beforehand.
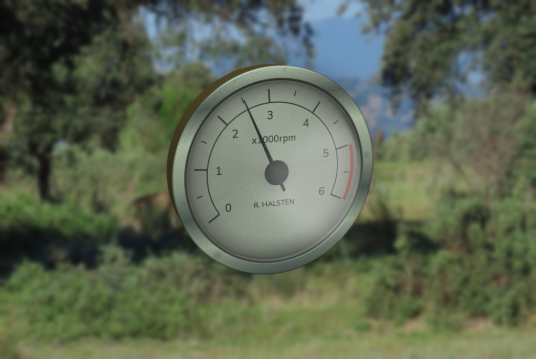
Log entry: 2500 rpm
